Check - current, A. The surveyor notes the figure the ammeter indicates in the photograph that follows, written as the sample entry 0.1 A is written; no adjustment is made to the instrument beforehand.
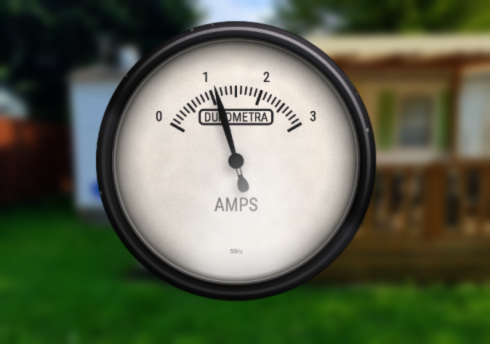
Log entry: 1.1 A
